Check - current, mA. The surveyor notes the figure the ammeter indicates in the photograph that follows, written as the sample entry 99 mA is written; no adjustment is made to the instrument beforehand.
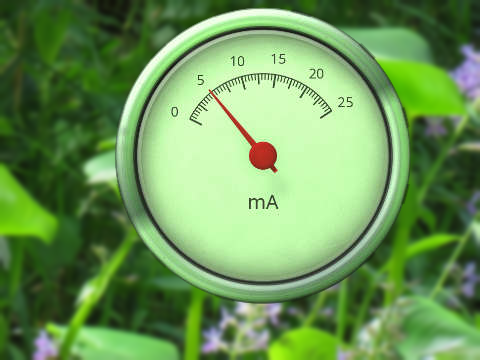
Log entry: 5 mA
